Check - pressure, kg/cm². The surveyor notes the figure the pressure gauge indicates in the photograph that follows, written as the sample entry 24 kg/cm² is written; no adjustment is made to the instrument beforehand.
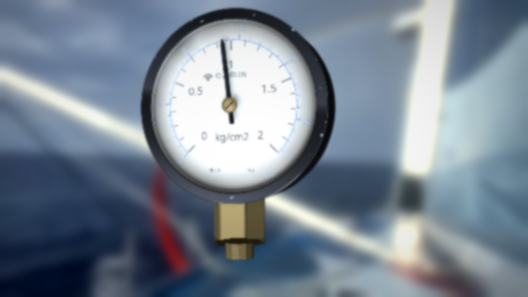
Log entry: 0.95 kg/cm²
